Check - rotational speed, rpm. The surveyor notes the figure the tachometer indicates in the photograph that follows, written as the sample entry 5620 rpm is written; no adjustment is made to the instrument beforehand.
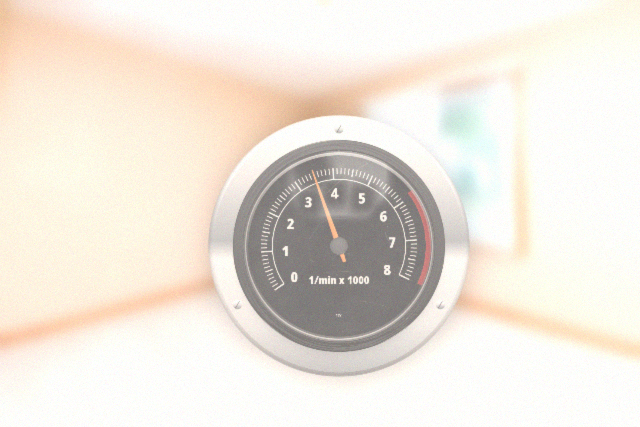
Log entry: 3500 rpm
